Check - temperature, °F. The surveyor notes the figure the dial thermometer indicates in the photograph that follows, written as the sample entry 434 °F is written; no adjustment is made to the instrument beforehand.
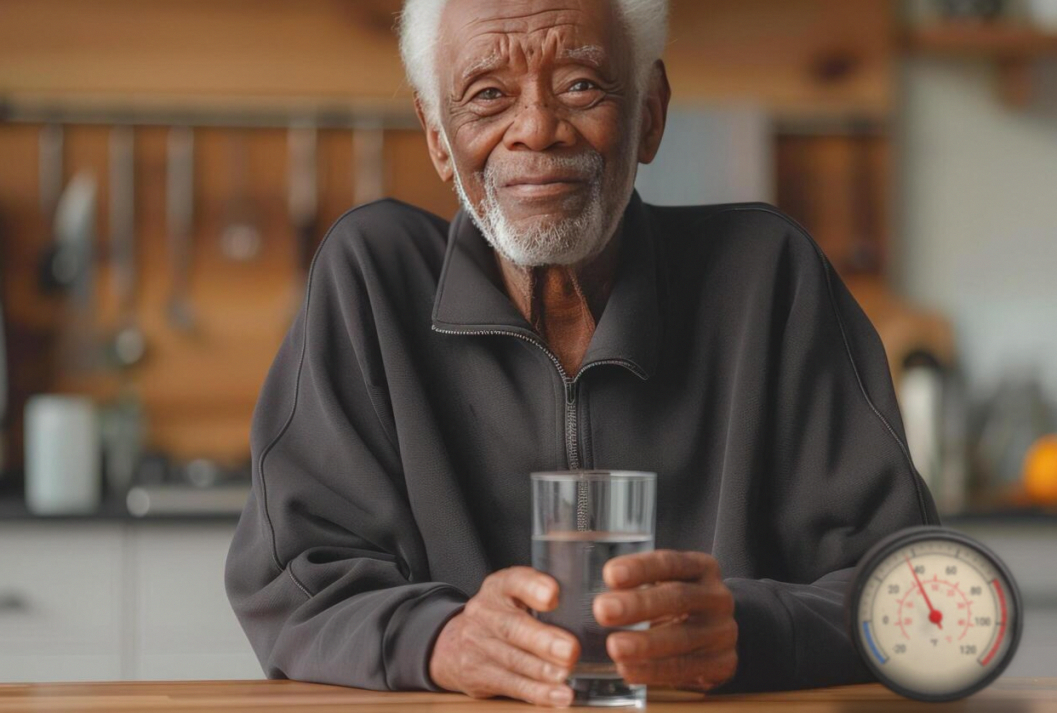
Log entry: 36 °F
